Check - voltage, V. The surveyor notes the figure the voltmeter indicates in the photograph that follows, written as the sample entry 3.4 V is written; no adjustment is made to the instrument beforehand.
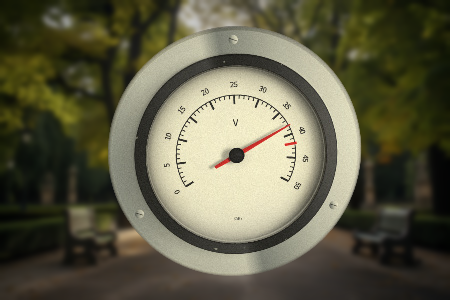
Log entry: 38 V
